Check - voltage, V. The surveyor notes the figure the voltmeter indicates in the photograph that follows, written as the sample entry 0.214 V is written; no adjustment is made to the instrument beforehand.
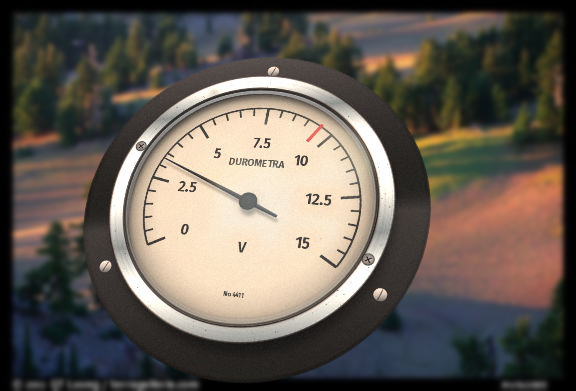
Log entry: 3.25 V
